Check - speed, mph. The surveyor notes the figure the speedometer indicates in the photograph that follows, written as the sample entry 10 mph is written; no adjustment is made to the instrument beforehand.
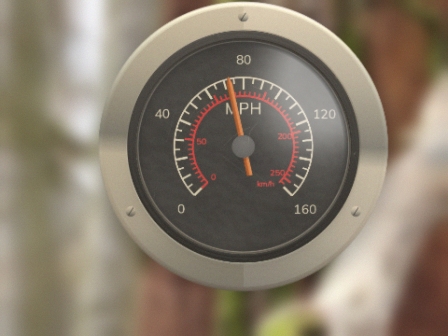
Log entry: 72.5 mph
